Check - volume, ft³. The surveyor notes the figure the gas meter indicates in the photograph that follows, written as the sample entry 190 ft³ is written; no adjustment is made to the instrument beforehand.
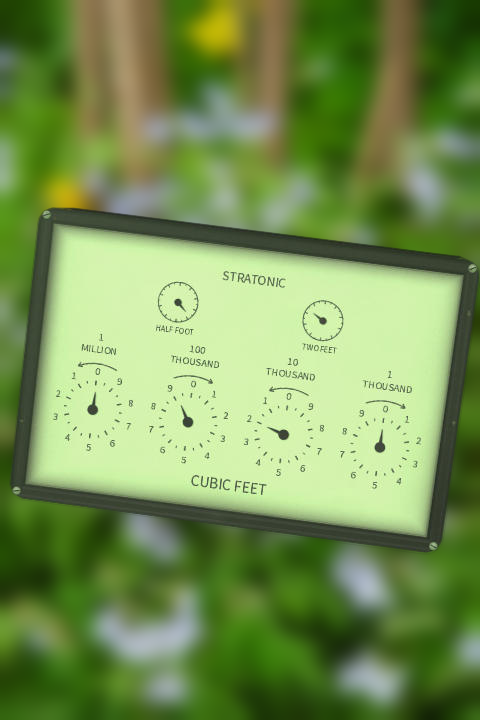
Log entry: 992000 ft³
